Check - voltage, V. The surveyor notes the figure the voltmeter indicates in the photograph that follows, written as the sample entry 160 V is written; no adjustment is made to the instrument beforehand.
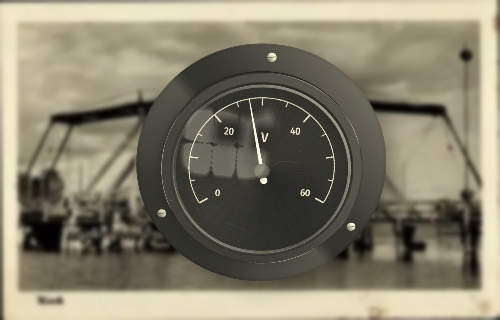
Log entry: 27.5 V
